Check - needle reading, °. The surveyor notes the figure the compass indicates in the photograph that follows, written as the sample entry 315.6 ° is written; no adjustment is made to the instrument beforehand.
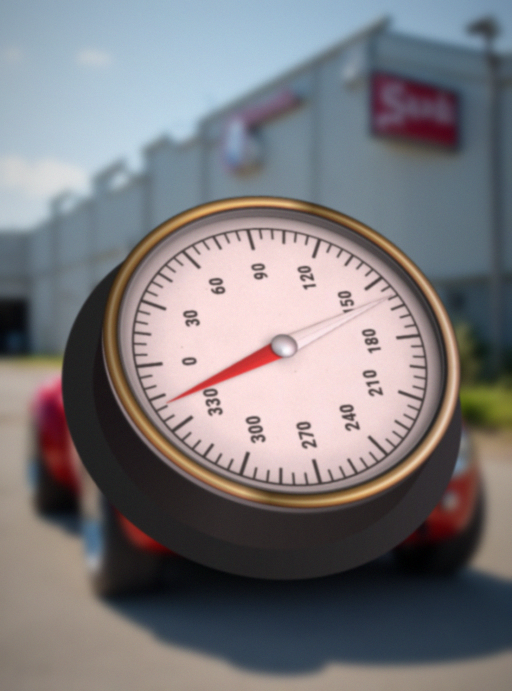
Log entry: 340 °
